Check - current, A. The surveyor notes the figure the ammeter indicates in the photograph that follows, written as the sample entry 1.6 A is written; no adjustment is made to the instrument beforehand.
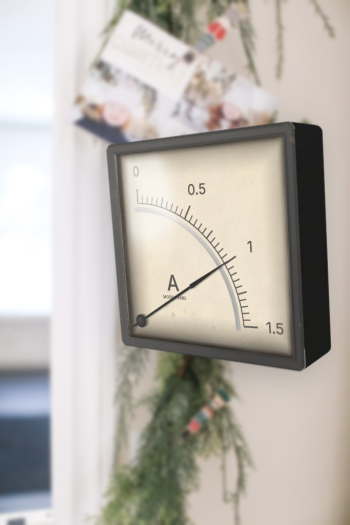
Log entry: 1 A
